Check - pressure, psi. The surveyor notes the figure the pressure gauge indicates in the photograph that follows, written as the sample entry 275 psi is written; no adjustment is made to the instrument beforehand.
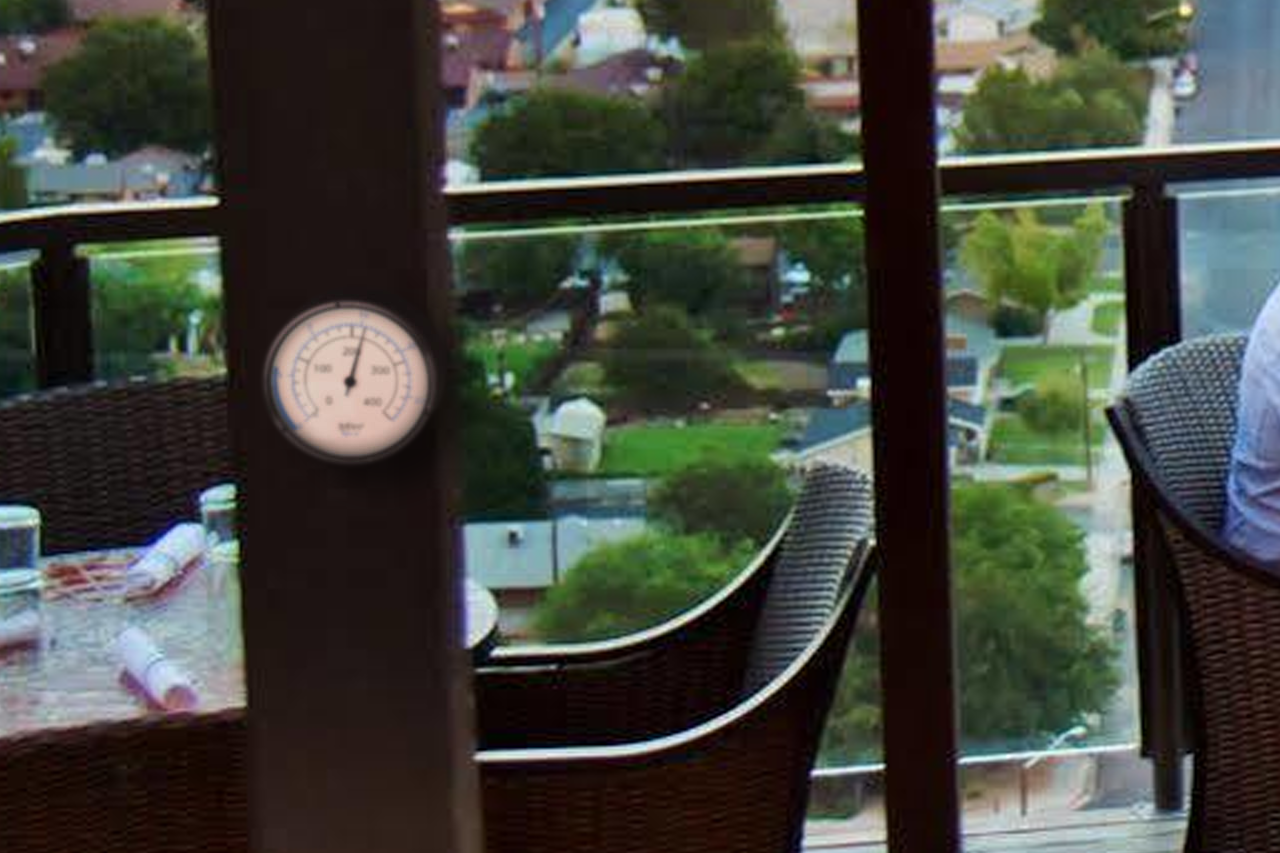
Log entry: 220 psi
